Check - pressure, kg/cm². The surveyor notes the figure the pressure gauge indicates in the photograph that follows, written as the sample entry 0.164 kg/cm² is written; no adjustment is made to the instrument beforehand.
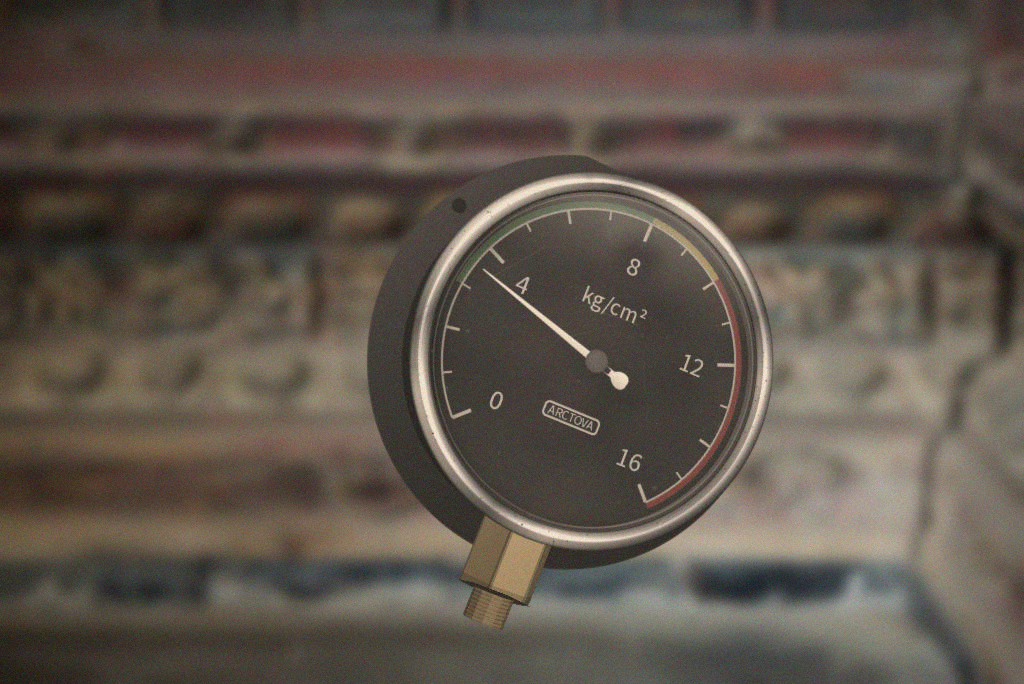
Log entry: 3.5 kg/cm²
